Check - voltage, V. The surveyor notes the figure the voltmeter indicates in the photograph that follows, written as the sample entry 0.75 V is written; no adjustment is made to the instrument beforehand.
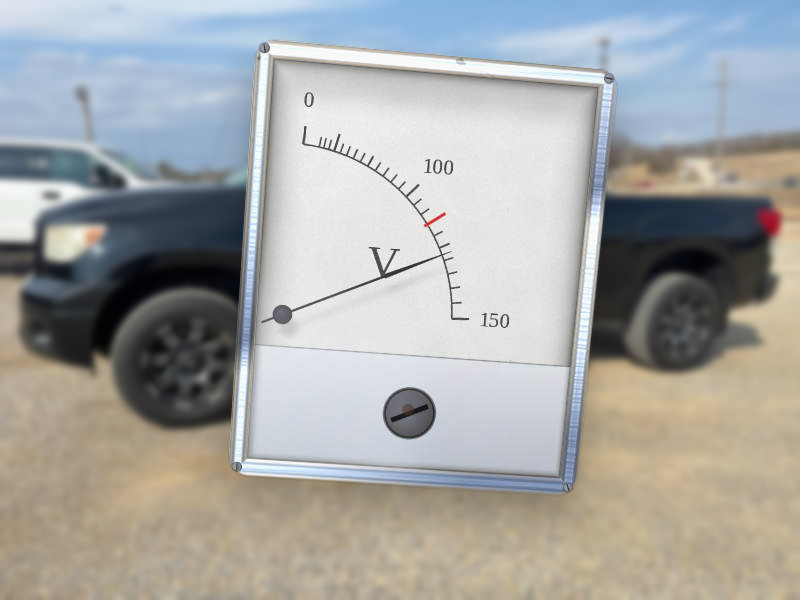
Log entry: 127.5 V
